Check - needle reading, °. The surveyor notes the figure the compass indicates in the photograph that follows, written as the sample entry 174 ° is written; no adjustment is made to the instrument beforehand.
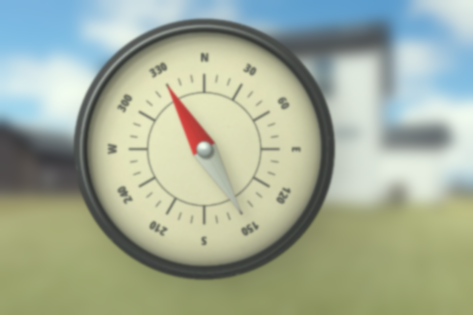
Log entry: 330 °
